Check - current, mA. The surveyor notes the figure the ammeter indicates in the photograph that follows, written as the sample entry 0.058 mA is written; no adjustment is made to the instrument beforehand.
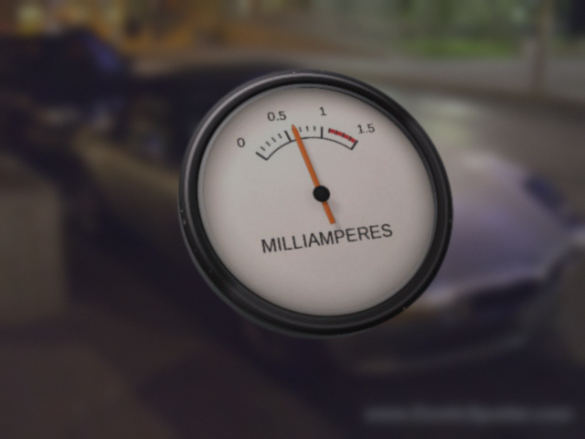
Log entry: 0.6 mA
